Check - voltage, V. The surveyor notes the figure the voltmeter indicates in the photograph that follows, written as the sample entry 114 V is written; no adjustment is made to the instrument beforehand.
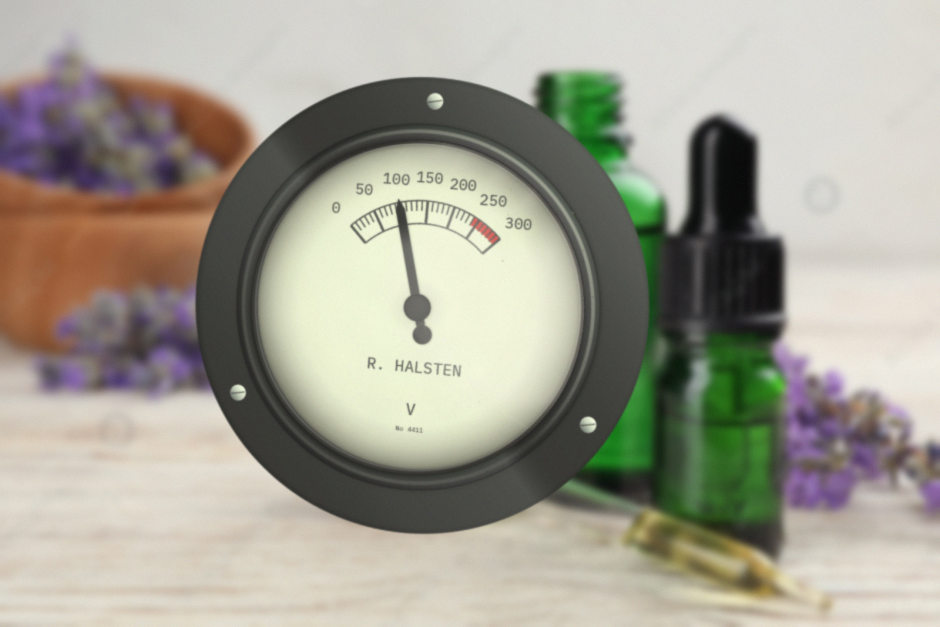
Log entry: 100 V
